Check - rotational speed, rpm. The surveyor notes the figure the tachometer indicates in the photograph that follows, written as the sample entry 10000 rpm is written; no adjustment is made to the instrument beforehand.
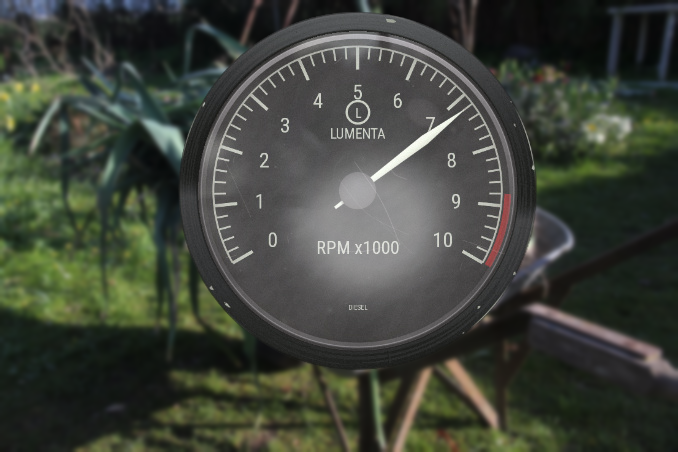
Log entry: 7200 rpm
